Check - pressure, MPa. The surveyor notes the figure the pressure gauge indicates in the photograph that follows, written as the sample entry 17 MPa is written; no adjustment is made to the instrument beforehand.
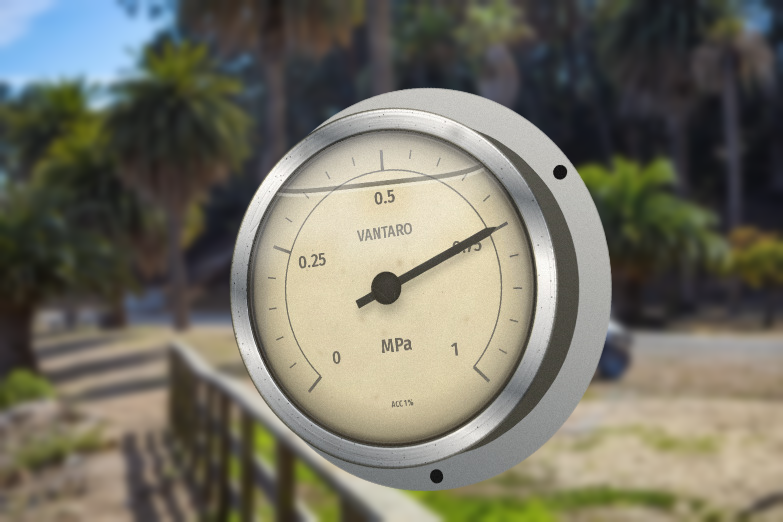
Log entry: 0.75 MPa
